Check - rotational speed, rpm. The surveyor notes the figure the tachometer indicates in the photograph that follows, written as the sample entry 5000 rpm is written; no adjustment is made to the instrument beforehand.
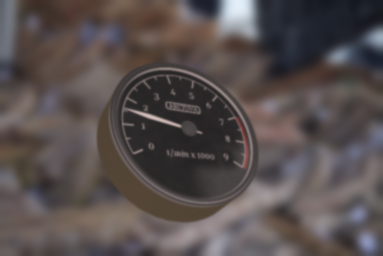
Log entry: 1500 rpm
